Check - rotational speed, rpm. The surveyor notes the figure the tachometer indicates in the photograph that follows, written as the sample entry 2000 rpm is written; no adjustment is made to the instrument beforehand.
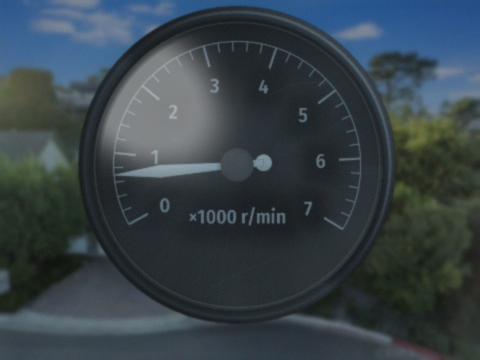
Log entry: 700 rpm
